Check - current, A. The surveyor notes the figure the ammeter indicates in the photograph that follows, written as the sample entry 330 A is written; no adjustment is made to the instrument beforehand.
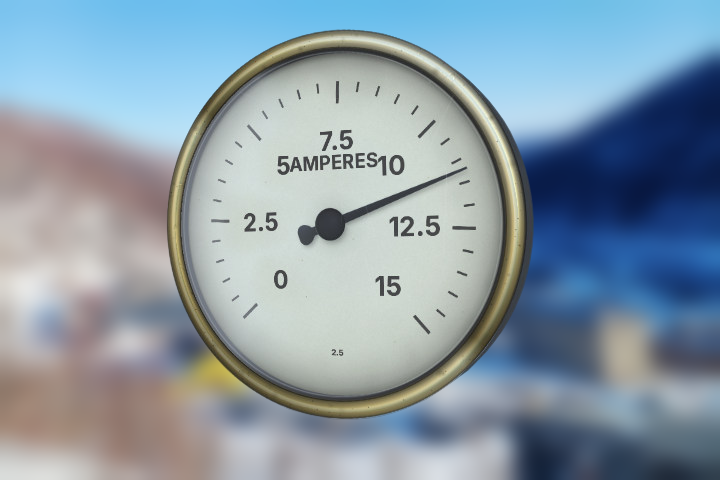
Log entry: 11.25 A
